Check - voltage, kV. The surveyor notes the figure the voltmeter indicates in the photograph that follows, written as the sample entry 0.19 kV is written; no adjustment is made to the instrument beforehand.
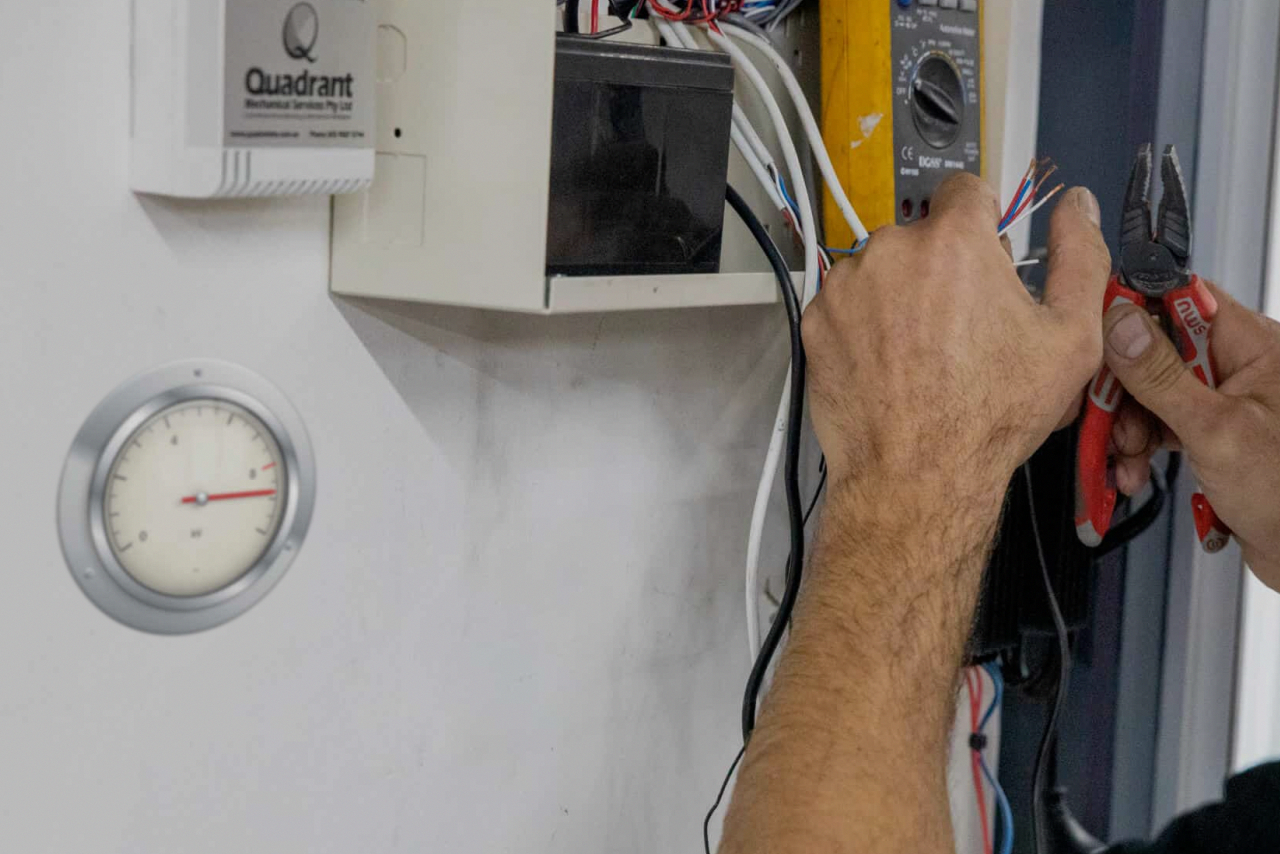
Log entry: 8.75 kV
